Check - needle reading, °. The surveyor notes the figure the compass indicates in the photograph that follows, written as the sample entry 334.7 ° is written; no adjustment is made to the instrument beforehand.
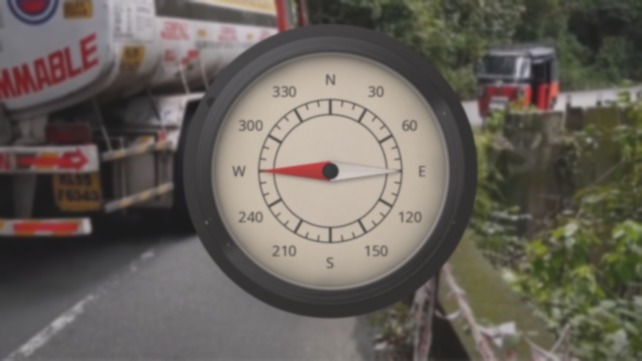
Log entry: 270 °
